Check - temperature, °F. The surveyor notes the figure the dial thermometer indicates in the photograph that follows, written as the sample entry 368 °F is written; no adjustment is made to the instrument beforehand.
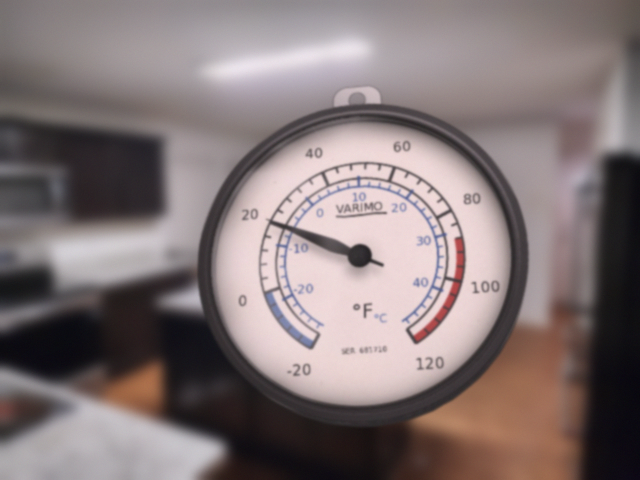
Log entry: 20 °F
